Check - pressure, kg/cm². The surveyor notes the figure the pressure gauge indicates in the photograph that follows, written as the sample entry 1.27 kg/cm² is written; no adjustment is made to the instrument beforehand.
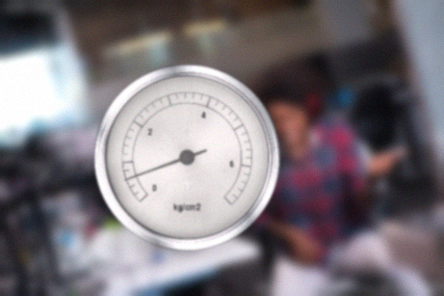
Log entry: 0.6 kg/cm²
